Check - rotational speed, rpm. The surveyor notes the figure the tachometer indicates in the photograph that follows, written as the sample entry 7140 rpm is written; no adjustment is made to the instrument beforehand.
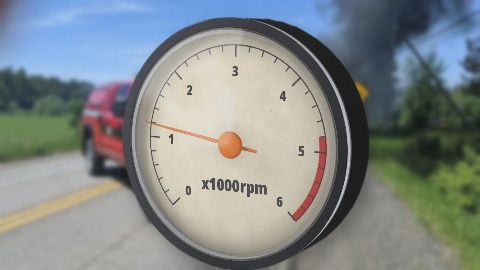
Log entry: 1200 rpm
